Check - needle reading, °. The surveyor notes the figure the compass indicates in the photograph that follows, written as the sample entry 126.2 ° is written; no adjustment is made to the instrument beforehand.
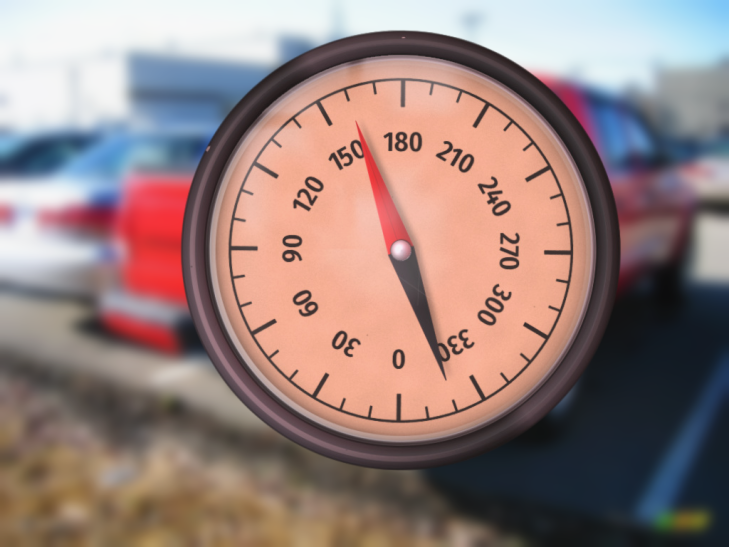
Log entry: 160 °
